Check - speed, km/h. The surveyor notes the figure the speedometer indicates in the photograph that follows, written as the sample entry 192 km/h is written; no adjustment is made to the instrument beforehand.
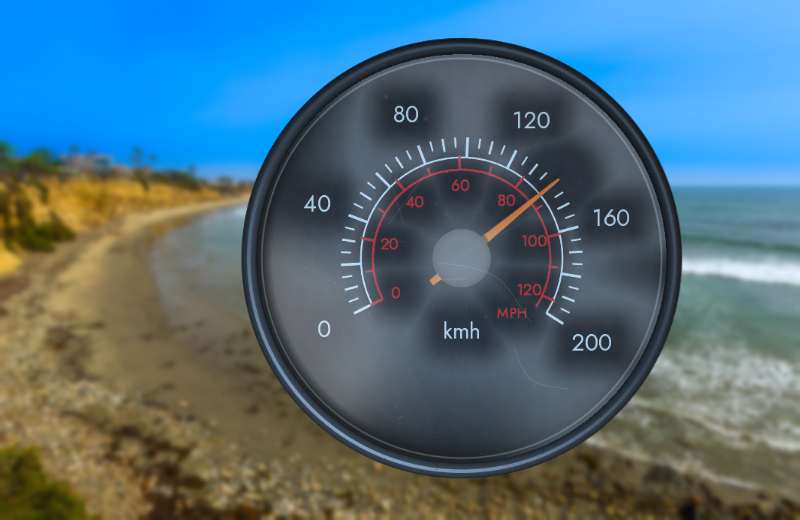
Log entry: 140 km/h
